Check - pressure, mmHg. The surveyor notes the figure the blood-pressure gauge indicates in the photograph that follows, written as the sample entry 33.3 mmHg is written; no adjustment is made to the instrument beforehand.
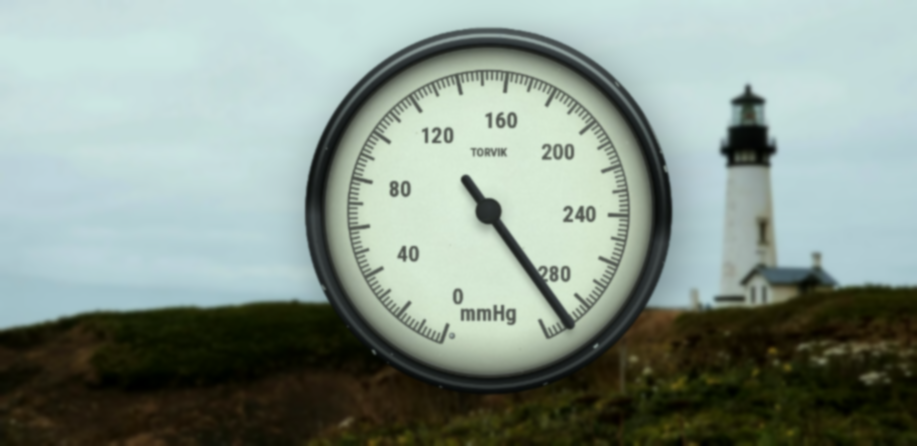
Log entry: 290 mmHg
